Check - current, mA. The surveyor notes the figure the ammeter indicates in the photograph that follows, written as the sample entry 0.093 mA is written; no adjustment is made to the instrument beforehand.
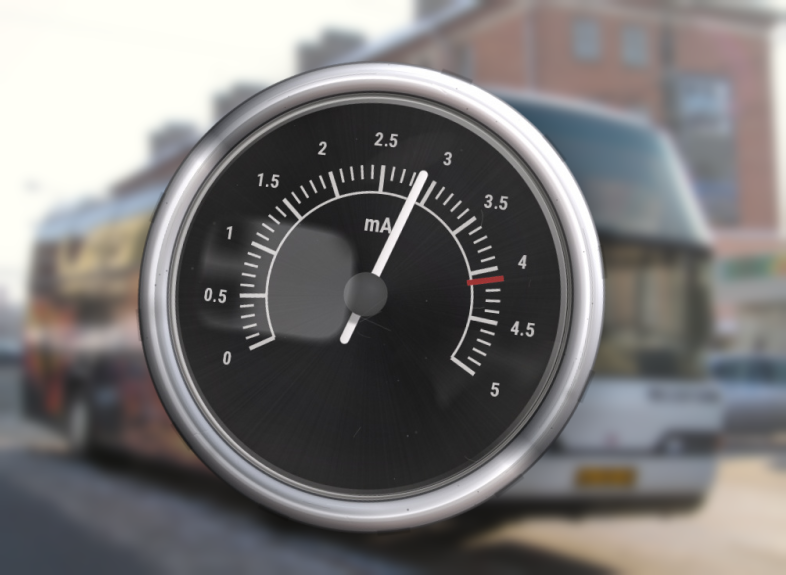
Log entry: 2.9 mA
